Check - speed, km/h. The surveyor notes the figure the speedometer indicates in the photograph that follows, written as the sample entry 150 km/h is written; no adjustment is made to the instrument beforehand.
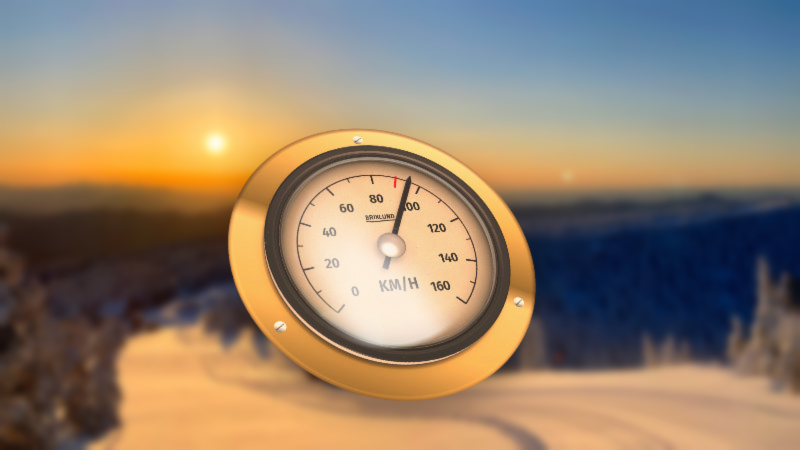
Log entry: 95 km/h
